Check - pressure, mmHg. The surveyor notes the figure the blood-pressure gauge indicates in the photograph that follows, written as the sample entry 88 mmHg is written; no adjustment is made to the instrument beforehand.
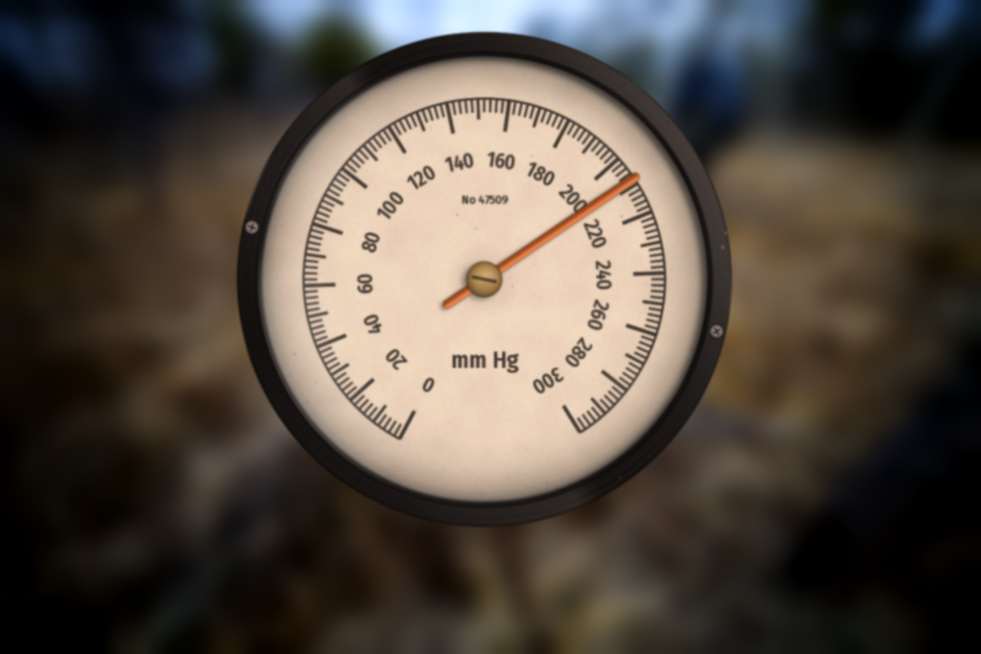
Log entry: 208 mmHg
